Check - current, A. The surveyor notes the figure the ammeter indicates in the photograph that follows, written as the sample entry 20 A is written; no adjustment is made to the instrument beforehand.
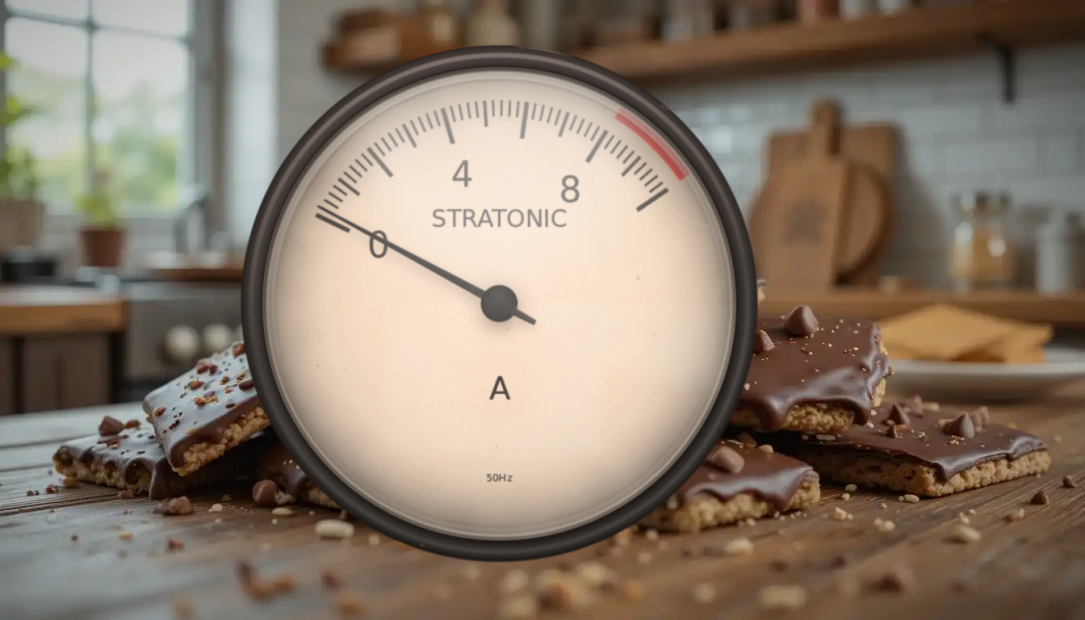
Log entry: 0.2 A
